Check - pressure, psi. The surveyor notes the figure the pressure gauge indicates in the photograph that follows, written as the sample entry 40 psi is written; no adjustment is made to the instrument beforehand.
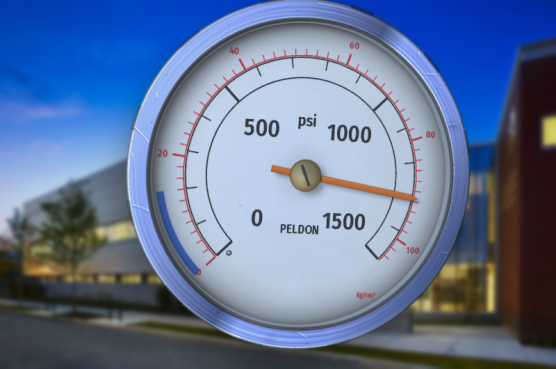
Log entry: 1300 psi
